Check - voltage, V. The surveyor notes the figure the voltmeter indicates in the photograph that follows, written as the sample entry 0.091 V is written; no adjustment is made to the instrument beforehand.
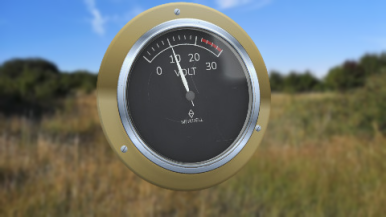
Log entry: 10 V
